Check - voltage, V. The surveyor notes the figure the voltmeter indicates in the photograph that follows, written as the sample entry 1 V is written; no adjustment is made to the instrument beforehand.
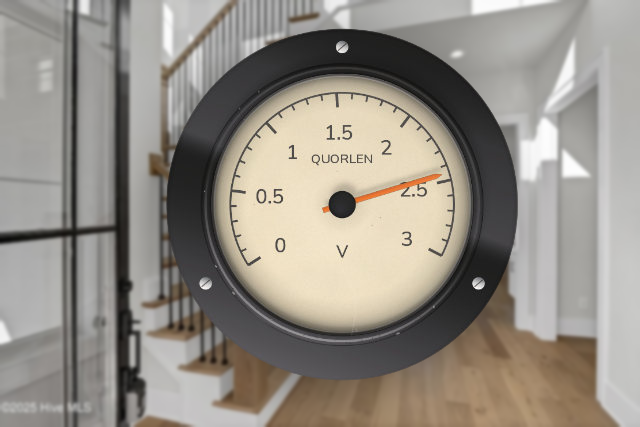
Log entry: 2.45 V
